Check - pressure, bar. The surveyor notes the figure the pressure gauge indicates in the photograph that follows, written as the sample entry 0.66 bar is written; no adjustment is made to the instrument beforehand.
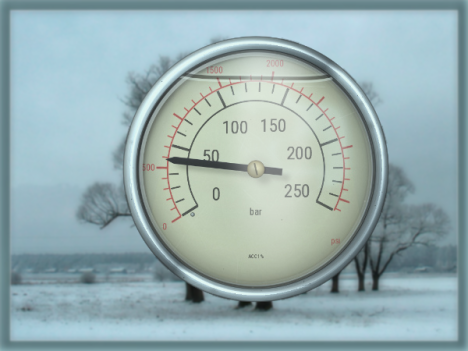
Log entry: 40 bar
